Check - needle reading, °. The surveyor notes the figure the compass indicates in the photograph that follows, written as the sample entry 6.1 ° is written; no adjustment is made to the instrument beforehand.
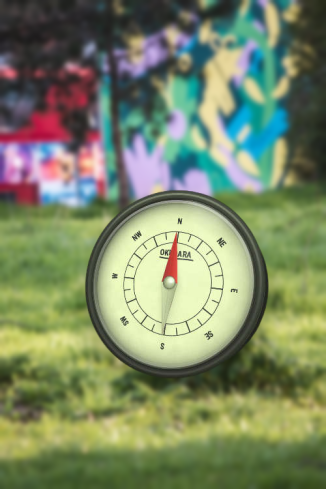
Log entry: 0 °
